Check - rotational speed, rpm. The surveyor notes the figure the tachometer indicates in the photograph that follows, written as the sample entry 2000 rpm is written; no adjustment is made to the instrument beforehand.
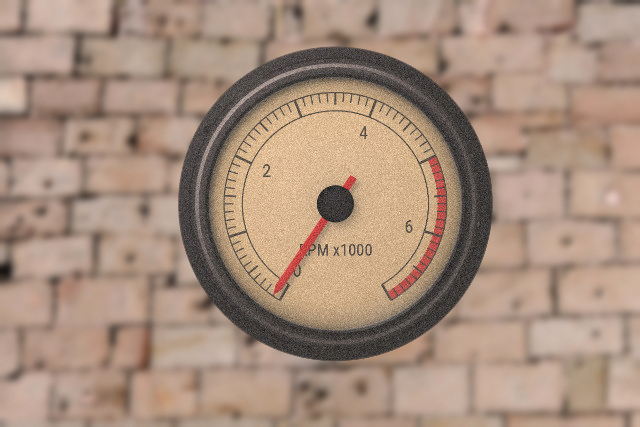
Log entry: 100 rpm
